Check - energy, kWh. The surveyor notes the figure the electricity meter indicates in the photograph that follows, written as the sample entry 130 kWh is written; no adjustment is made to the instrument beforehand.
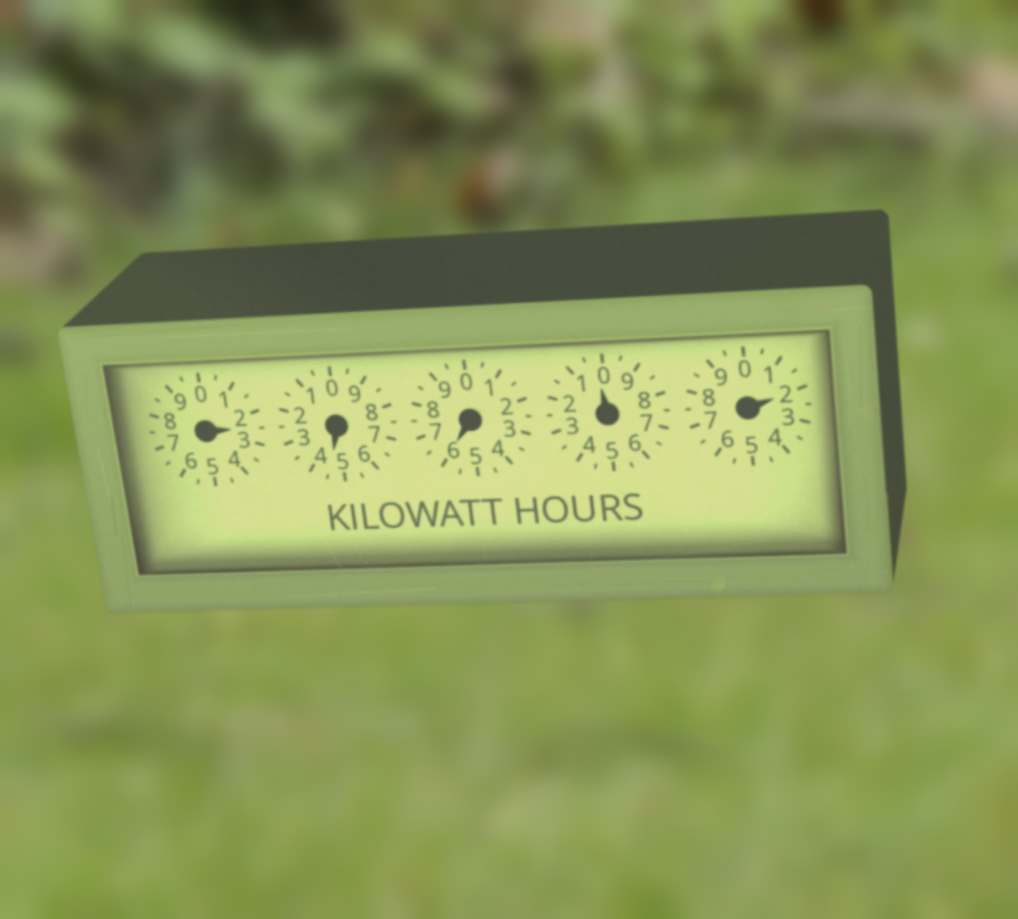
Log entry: 24602 kWh
